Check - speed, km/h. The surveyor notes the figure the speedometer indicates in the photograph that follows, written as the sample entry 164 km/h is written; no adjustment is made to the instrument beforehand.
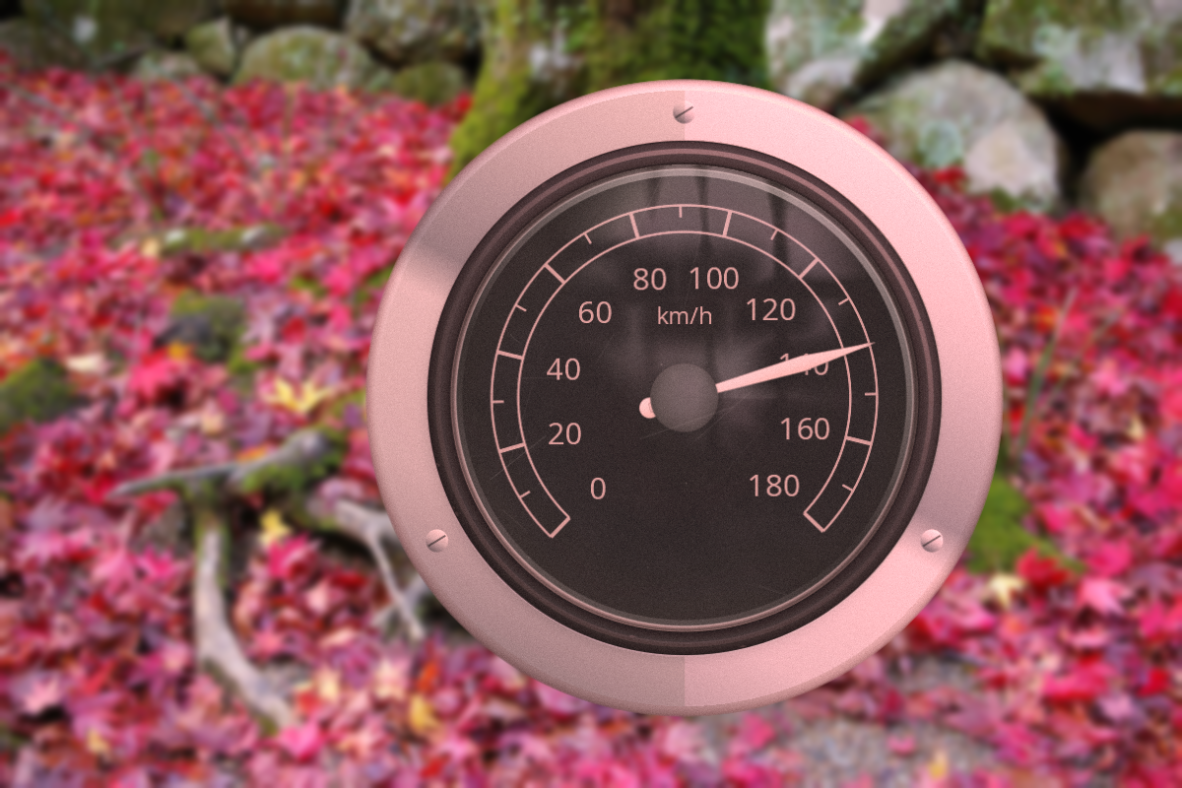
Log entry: 140 km/h
